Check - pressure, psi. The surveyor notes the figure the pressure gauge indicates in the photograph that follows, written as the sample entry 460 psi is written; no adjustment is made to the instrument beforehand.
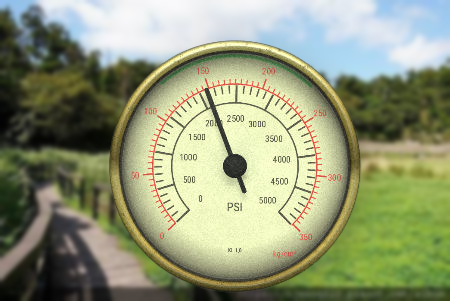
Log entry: 2100 psi
